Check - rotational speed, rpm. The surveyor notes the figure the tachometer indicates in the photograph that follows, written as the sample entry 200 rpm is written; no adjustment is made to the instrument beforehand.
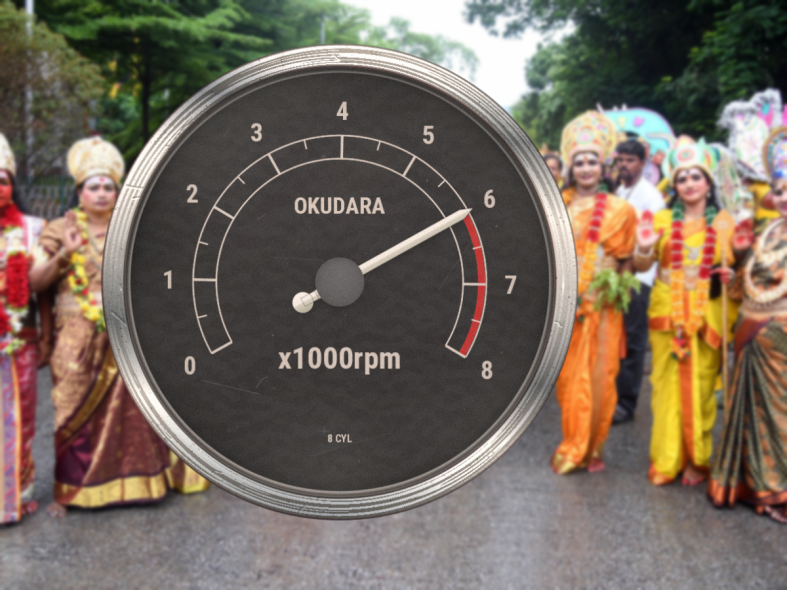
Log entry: 6000 rpm
